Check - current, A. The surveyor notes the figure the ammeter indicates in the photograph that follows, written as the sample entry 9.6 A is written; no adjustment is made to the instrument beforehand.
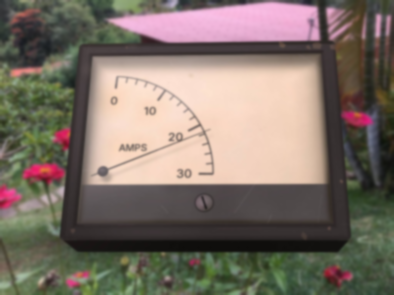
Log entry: 22 A
